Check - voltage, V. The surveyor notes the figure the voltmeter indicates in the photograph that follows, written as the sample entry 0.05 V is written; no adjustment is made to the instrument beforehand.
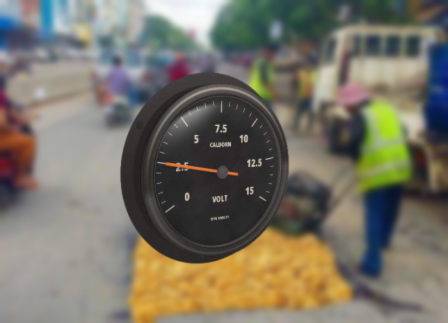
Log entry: 2.5 V
